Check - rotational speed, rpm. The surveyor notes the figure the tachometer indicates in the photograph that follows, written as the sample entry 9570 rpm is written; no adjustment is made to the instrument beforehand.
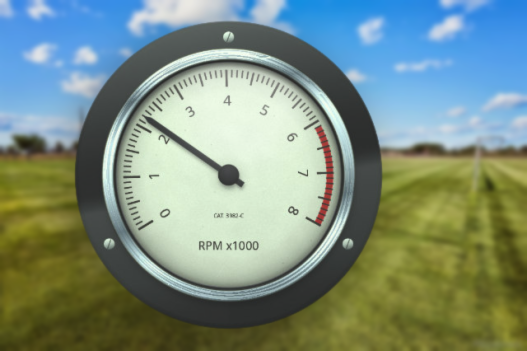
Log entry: 2200 rpm
